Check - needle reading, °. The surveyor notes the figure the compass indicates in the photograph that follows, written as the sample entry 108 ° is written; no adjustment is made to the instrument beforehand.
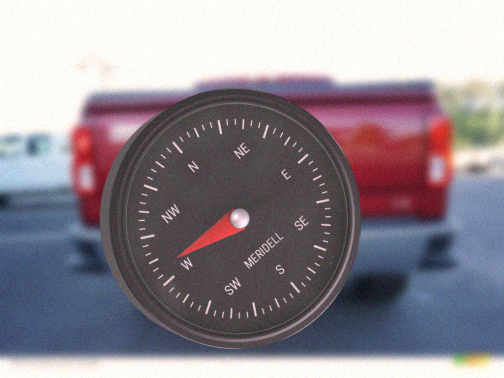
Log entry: 280 °
